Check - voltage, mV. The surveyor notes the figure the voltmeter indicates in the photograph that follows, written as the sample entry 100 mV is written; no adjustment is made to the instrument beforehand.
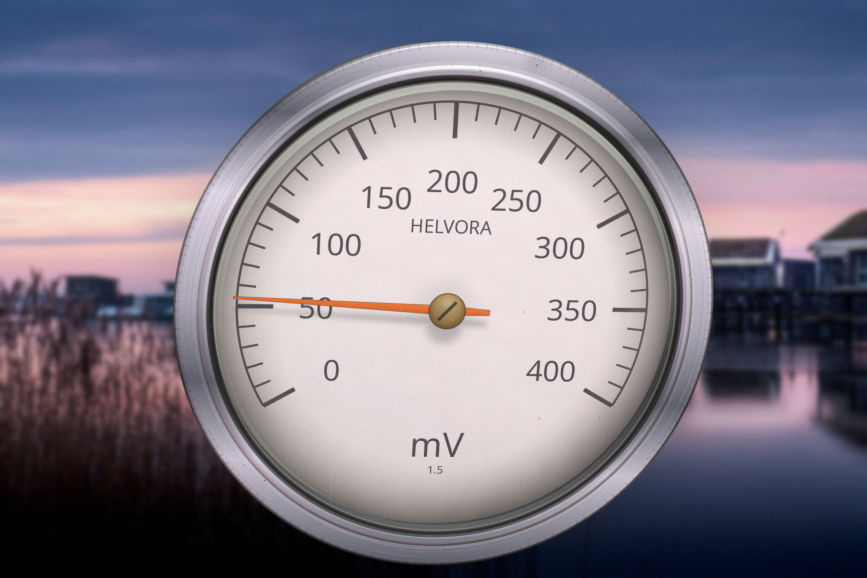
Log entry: 55 mV
